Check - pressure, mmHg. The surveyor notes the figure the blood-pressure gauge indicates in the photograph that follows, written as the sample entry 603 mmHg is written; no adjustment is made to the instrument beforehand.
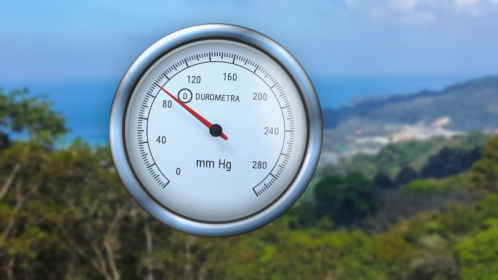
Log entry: 90 mmHg
